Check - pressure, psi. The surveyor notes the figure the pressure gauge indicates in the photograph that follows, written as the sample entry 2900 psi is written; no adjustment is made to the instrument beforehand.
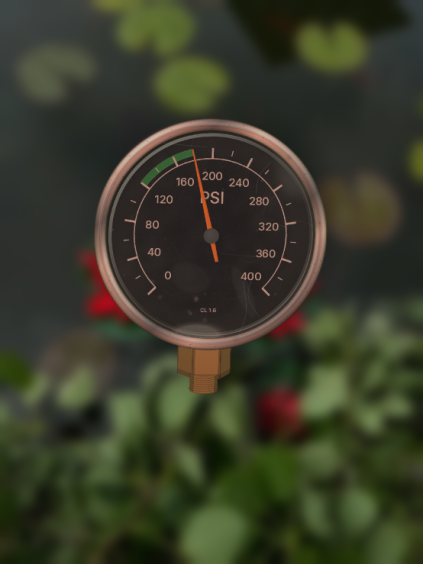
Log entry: 180 psi
